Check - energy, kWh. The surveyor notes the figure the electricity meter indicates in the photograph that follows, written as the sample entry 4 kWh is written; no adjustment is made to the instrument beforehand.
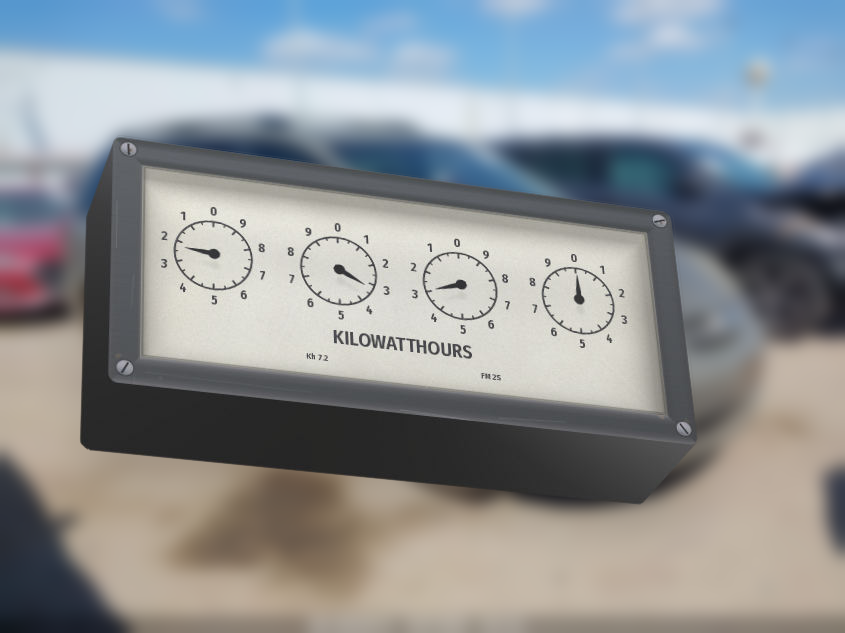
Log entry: 2330 kWh
